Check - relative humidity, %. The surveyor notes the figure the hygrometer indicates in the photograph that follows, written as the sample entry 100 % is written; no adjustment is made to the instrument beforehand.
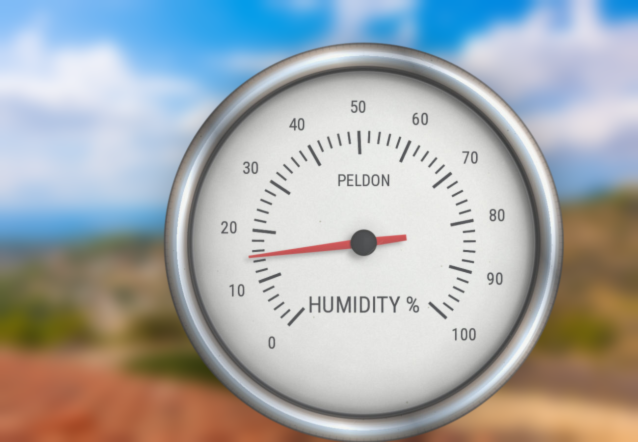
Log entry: 15 %
